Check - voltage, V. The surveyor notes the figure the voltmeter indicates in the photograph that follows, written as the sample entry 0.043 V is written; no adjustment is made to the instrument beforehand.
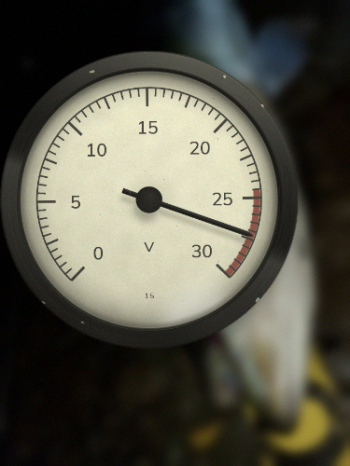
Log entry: 27.25 V
